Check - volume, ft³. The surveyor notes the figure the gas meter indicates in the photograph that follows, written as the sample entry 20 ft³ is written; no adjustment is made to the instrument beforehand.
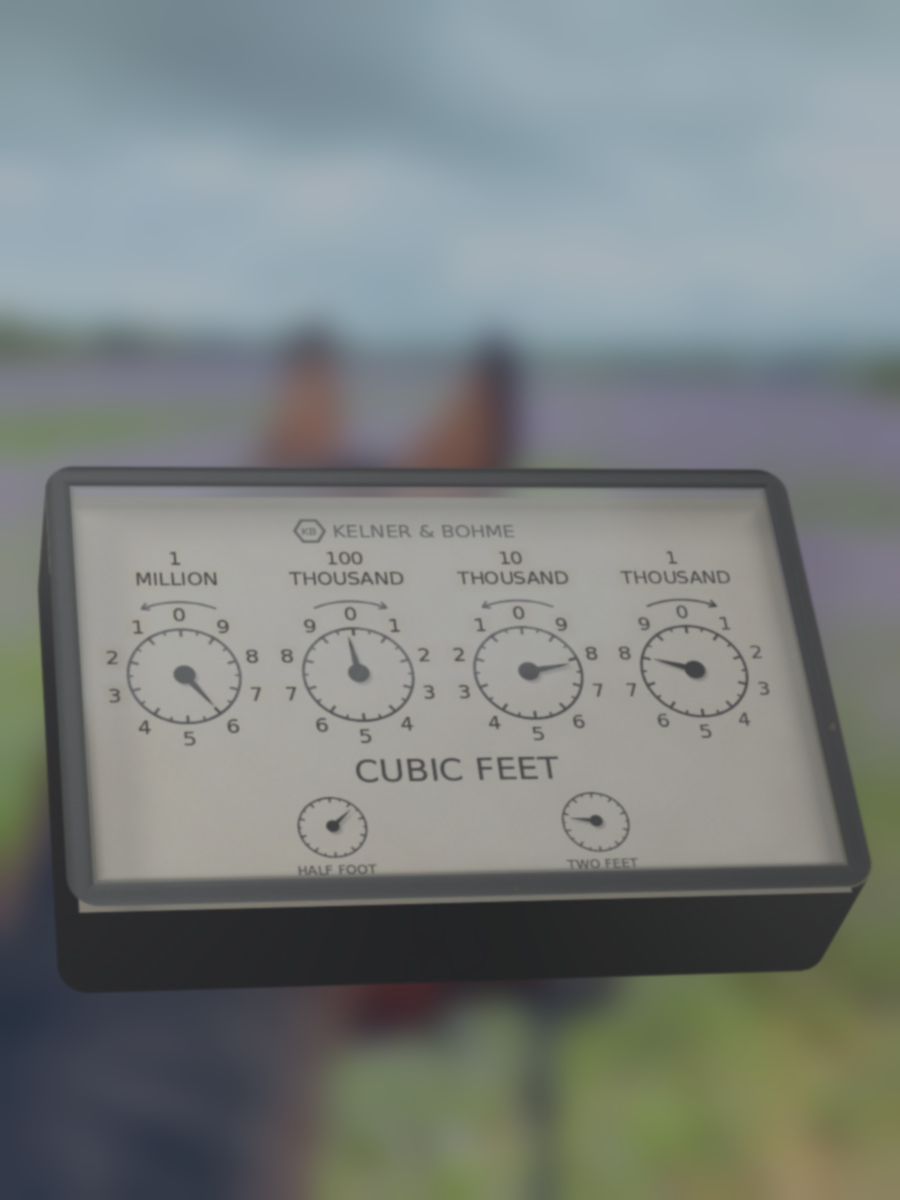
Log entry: 597800 ft³
